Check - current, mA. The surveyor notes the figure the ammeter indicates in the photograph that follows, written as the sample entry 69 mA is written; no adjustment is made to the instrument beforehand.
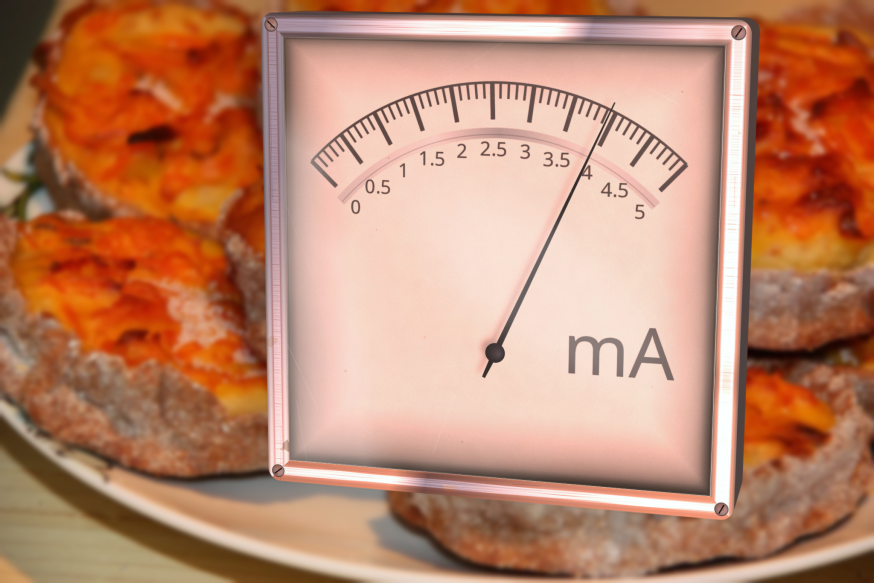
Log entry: 3.95 mA
